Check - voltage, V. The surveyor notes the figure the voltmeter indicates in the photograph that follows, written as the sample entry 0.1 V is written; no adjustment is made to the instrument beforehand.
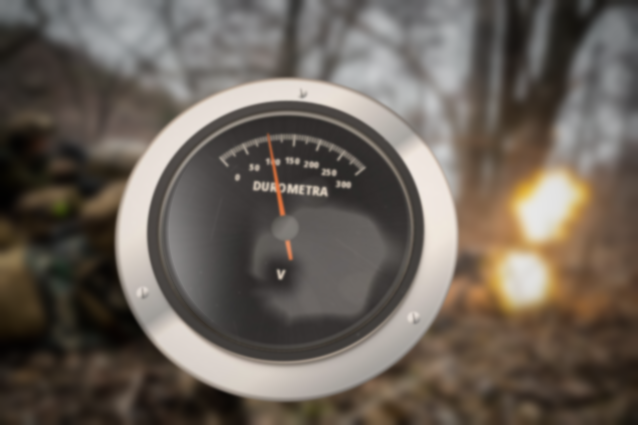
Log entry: 100 V
